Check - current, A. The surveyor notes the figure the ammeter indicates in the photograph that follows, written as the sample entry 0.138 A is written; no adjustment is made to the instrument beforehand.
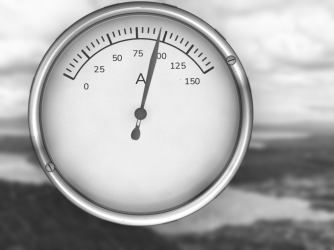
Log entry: 95 A
